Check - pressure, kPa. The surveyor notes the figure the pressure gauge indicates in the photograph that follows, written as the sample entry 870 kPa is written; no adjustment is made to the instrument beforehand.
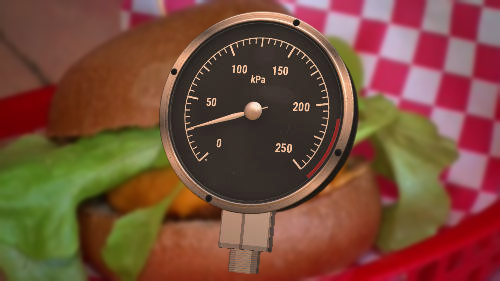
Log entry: 25 kPa
